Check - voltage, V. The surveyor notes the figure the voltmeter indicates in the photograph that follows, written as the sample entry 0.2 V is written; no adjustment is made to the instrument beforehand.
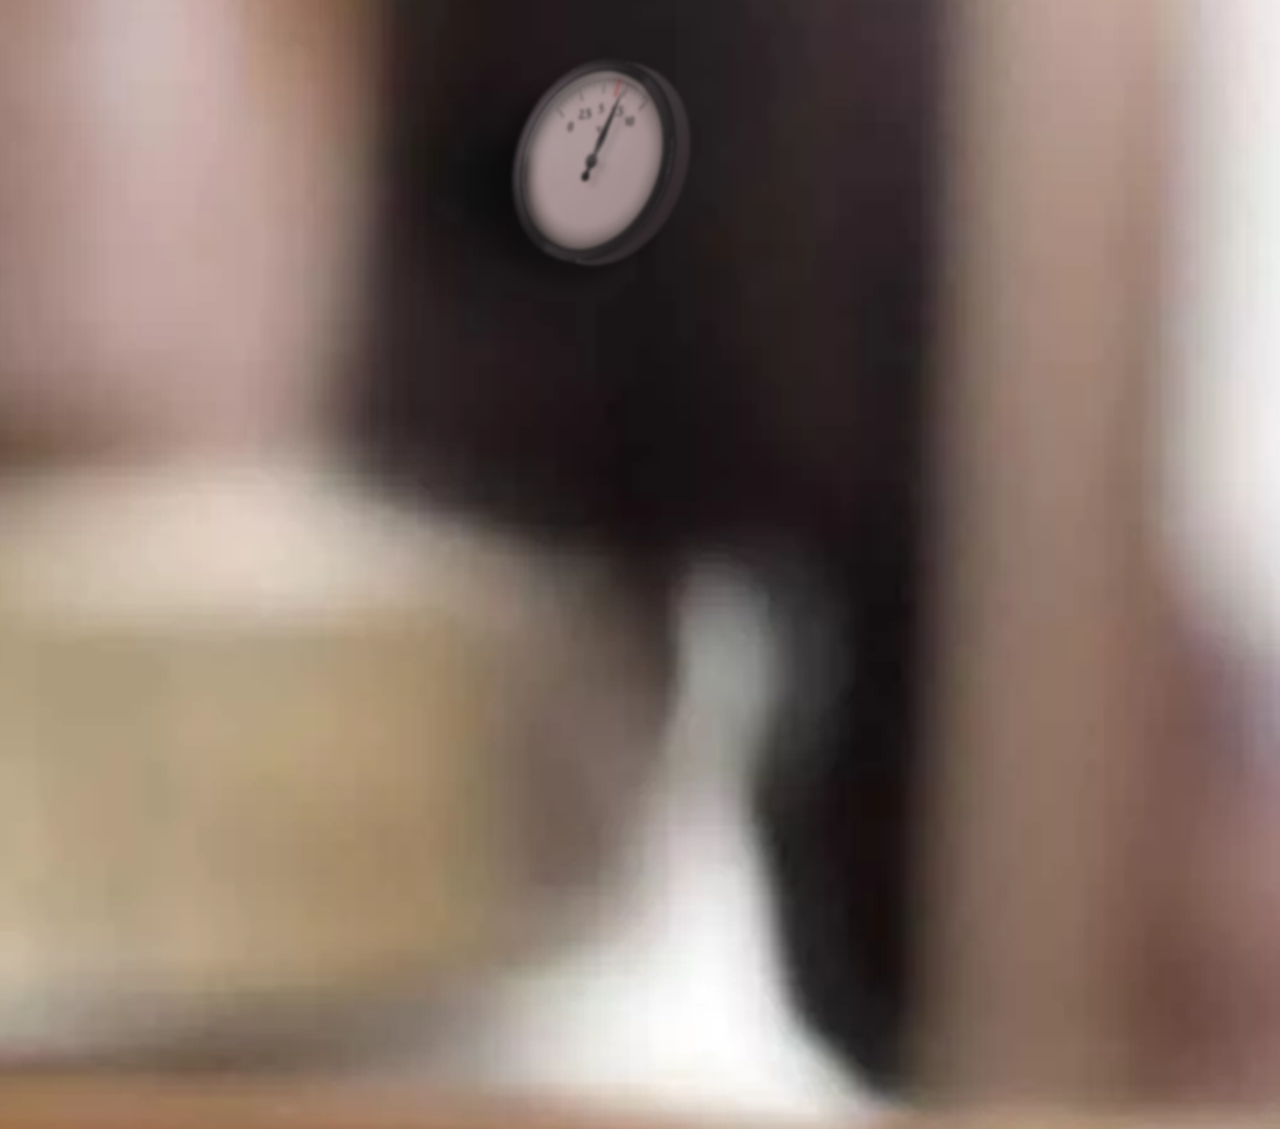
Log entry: 7.5 V
